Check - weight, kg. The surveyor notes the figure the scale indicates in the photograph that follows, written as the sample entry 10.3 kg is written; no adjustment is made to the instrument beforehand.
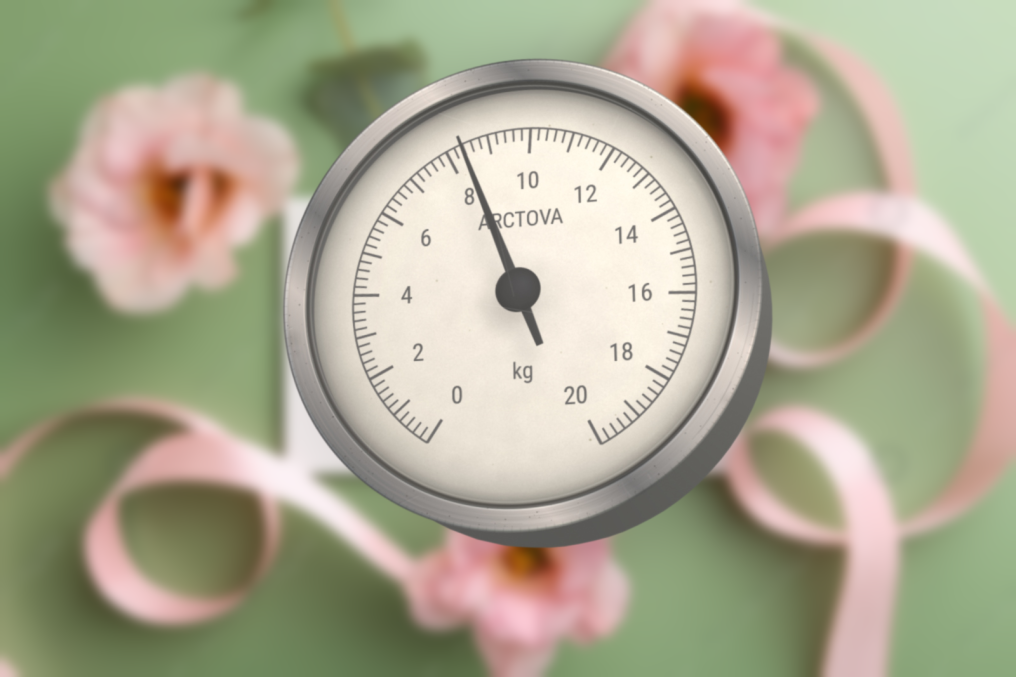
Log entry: 8.4 kg
